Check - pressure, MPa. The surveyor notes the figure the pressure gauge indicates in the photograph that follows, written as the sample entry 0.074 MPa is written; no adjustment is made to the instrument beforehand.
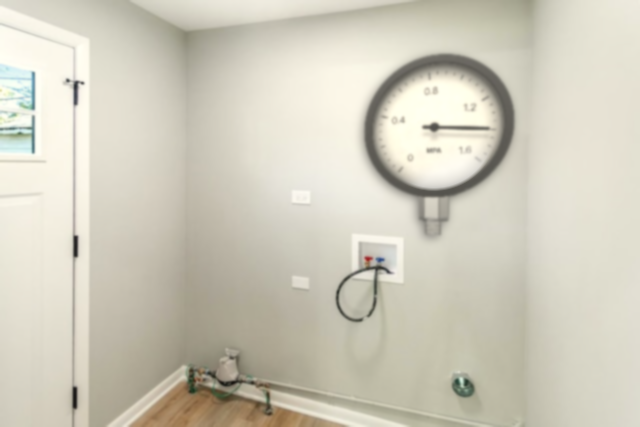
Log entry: 1.4 MPa
